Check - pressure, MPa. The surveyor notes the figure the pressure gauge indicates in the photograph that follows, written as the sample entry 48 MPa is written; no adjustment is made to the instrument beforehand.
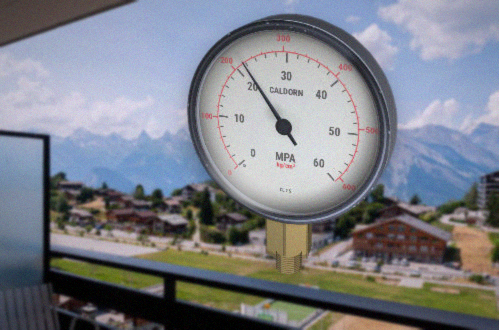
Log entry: 22 MPa
